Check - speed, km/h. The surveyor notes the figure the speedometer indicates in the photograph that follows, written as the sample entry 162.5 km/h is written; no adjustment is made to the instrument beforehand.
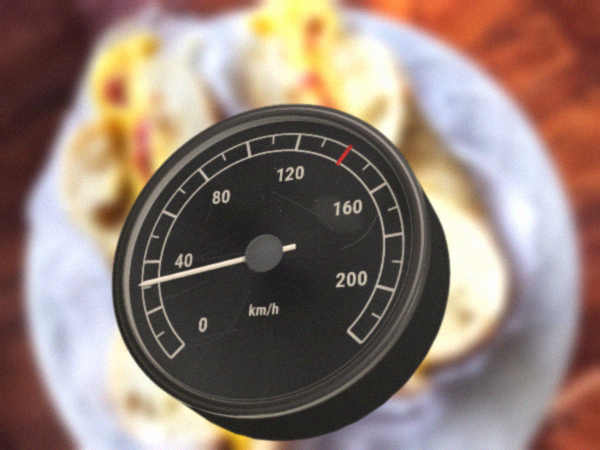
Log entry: 30 km/h
